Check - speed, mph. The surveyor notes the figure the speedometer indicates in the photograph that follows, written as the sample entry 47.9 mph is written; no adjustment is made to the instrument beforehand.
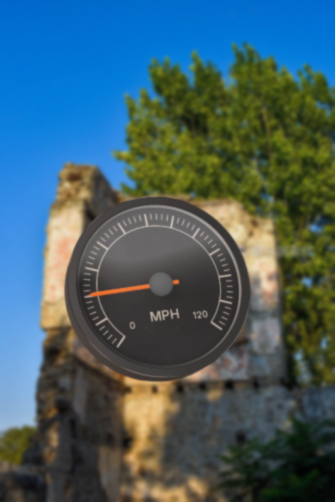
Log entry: 20 mph
